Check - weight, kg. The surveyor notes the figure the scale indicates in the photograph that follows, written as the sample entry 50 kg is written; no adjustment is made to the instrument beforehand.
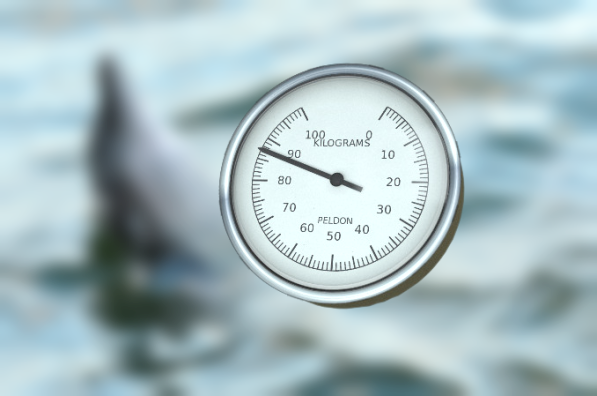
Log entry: 87 kg
